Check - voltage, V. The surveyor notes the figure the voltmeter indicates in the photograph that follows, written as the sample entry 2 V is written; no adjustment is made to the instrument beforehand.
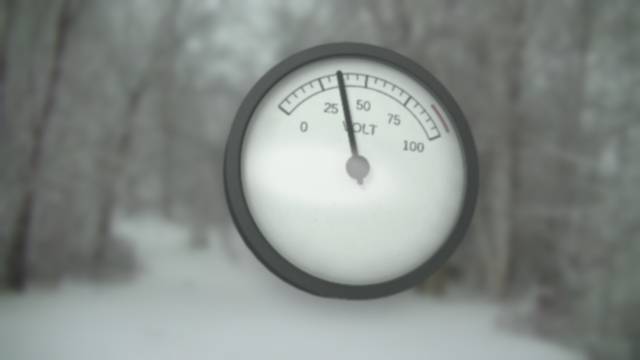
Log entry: 35 V
